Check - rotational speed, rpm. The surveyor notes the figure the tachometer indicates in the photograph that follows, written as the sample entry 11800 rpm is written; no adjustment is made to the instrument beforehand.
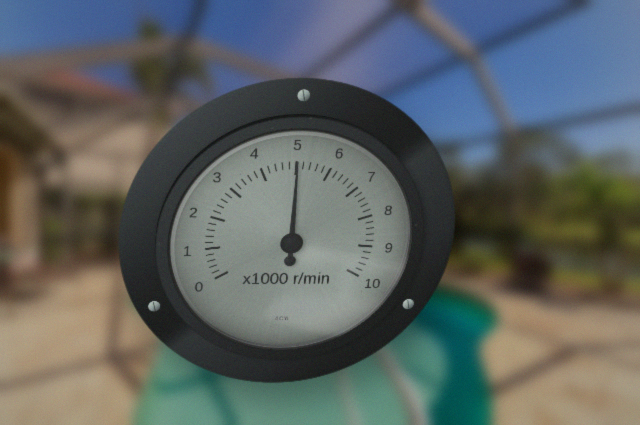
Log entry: 5000 rpm
